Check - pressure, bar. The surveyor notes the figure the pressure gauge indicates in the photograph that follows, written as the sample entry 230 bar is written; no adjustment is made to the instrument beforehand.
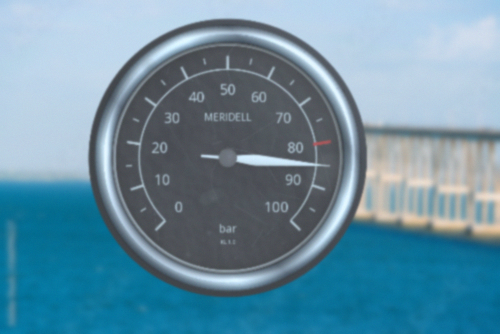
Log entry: 85 bar
